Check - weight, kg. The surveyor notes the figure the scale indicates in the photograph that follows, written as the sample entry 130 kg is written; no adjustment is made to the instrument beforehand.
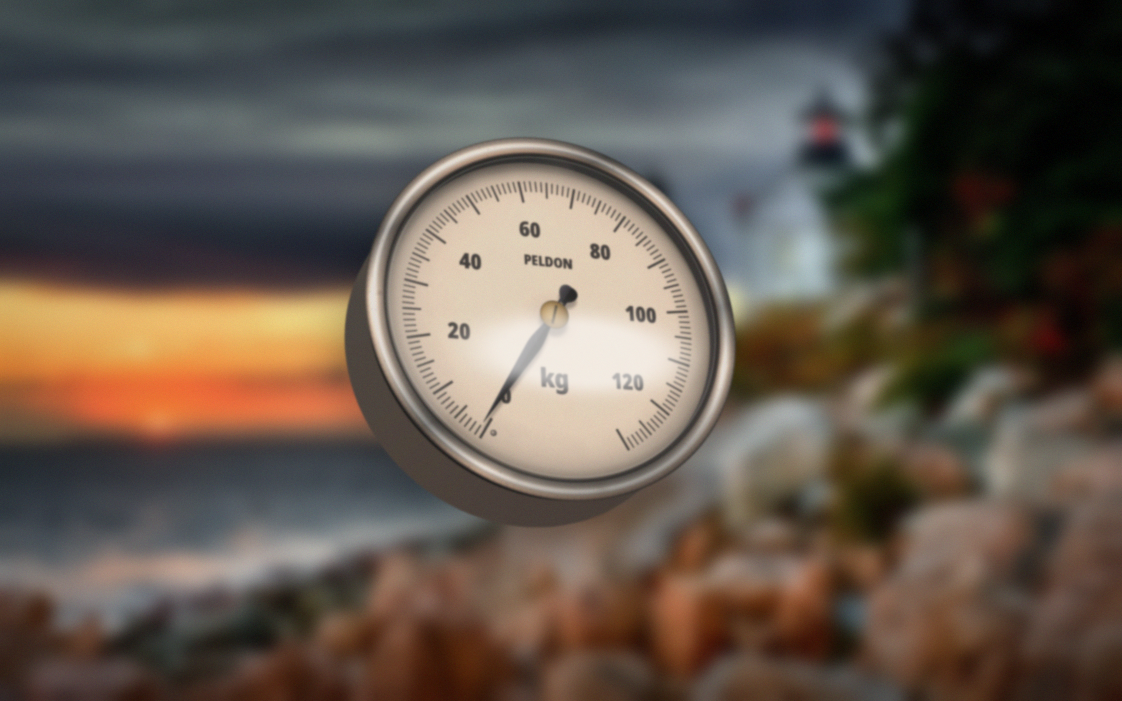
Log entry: 1 kg
